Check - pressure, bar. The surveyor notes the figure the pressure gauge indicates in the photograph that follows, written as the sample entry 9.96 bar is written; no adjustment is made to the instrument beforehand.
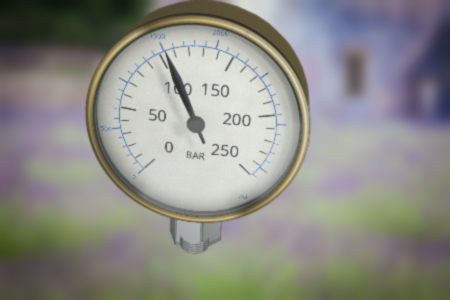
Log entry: 105 bar
